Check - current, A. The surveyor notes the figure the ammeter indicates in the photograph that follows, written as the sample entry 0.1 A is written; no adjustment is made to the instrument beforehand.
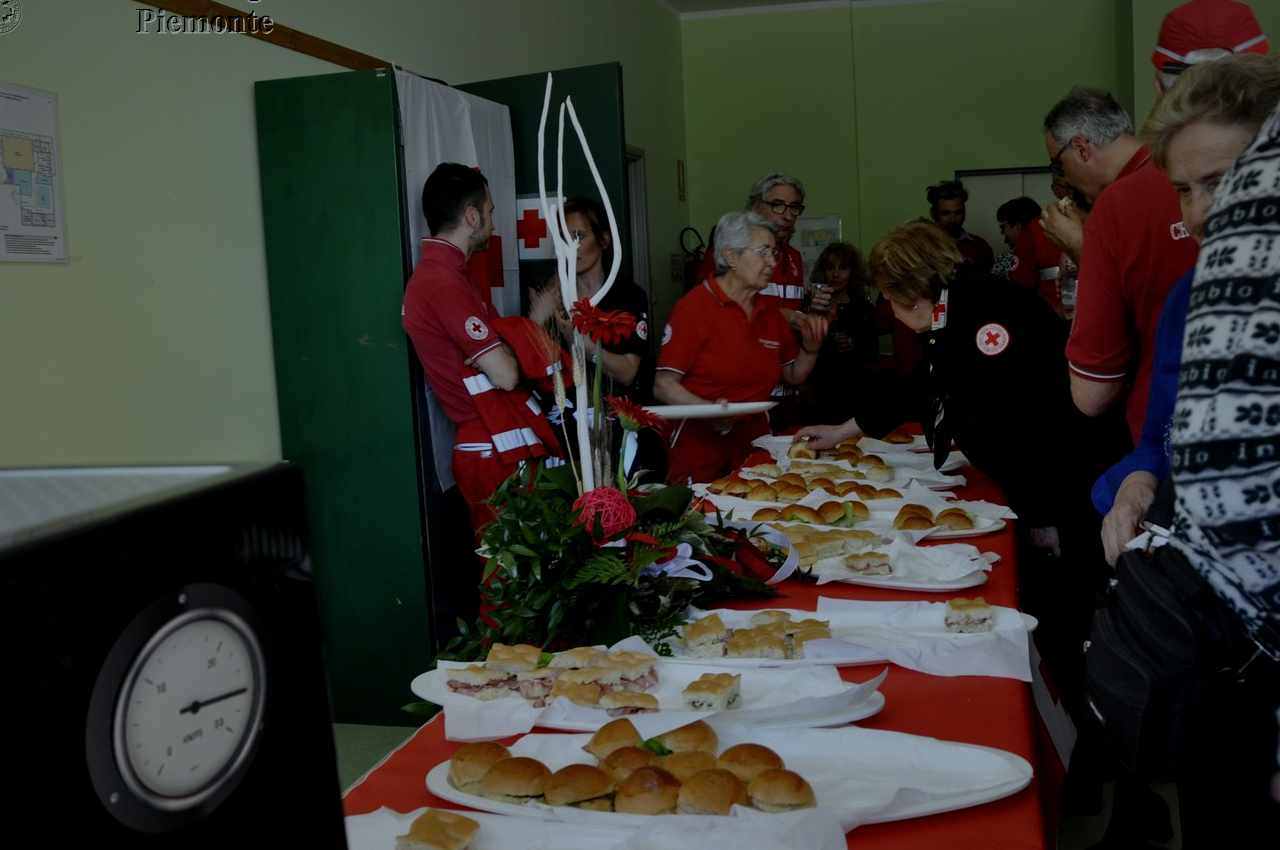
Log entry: 26 A
